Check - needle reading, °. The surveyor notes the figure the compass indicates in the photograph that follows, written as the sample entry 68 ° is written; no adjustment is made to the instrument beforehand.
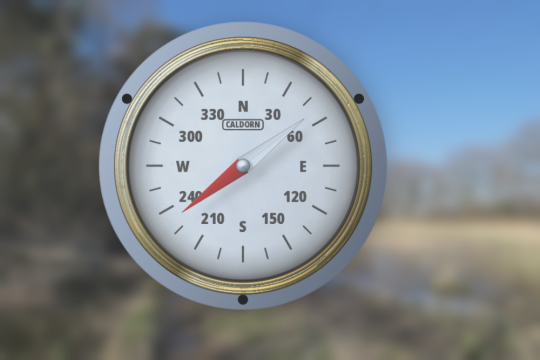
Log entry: 232.5 °
